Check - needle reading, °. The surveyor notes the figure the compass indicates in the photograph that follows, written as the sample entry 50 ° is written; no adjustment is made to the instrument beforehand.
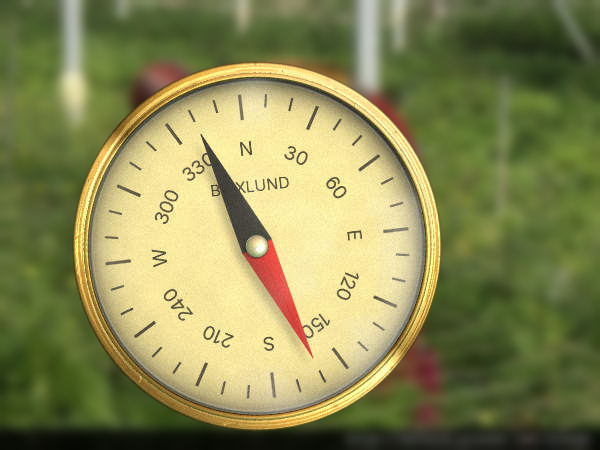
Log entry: 160 °
